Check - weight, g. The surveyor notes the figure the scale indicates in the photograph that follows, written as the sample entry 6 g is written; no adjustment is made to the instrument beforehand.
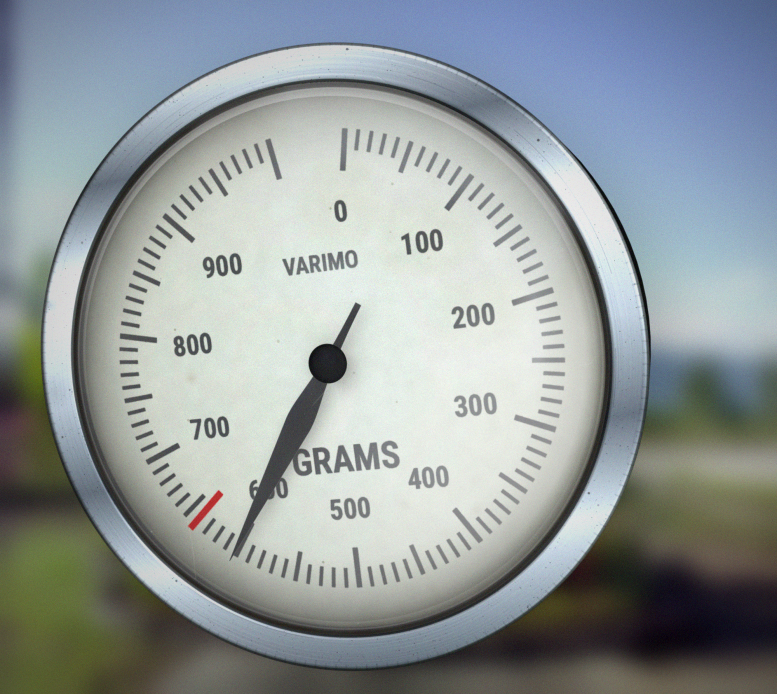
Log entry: 600 g
